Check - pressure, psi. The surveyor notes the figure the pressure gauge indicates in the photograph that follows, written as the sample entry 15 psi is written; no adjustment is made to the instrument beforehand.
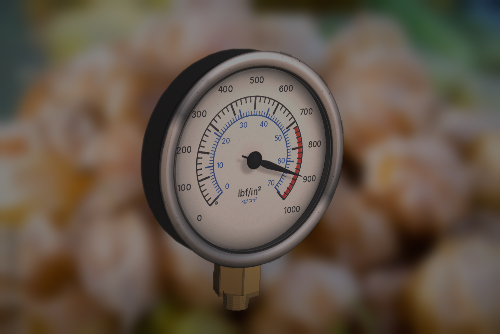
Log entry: 900 psi
